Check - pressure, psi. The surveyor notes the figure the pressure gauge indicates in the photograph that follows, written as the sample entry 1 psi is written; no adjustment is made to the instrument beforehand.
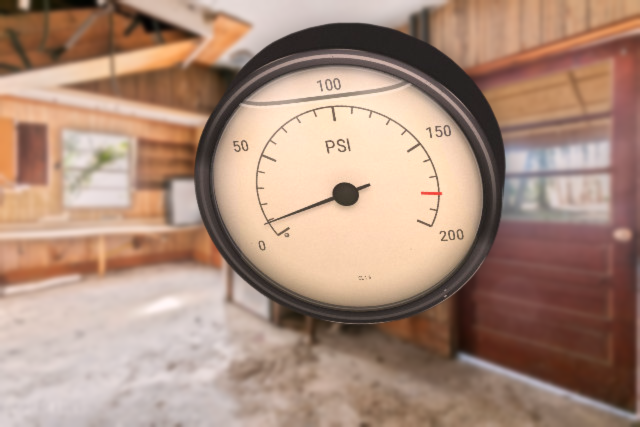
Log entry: 10 psi
